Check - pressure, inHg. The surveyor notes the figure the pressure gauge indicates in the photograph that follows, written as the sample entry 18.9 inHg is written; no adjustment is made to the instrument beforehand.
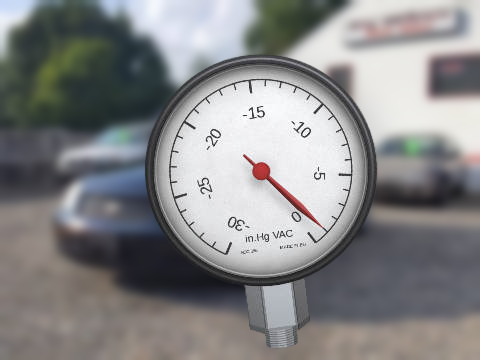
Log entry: -1 inHg
